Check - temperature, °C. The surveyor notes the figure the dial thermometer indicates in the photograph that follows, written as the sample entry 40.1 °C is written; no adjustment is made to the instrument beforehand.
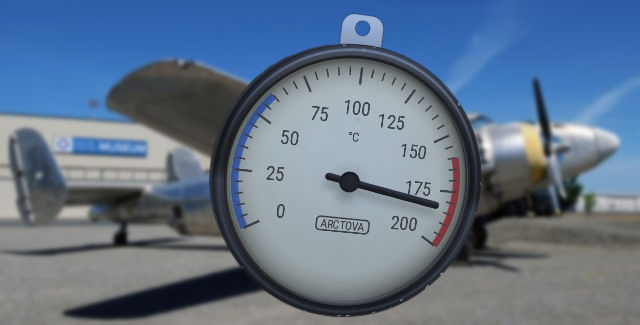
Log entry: 182.5 °C
